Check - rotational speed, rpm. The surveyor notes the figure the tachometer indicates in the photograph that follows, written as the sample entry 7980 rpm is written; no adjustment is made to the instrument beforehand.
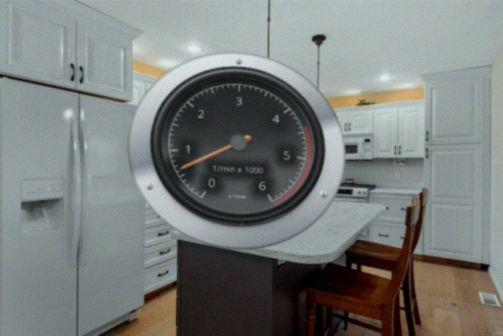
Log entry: 600 rpm
